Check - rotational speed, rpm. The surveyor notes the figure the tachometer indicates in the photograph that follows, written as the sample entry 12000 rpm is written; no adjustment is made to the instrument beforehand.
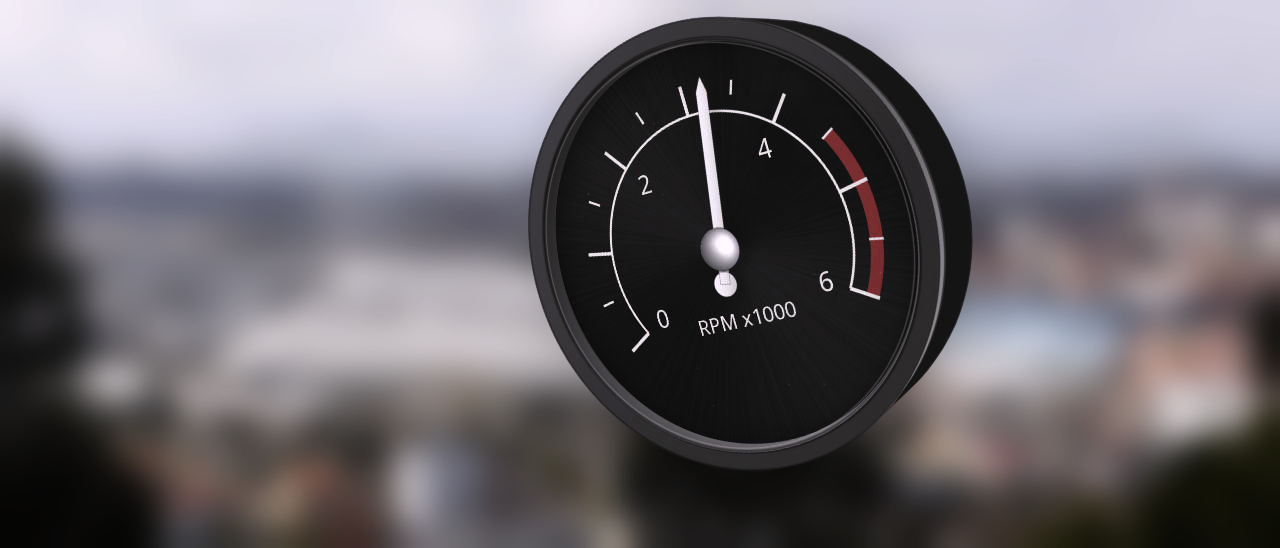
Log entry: 3250 rpm
